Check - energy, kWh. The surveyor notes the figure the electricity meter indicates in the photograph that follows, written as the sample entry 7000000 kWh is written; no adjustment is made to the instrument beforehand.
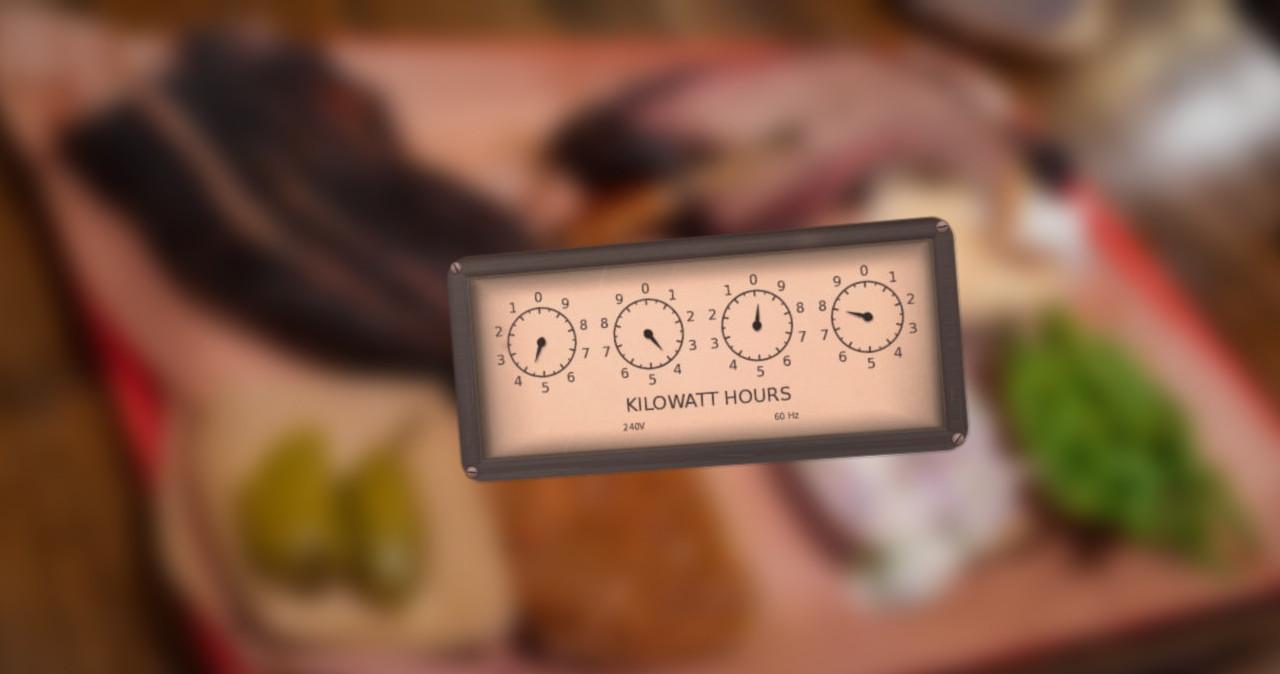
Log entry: 4398 kWh
